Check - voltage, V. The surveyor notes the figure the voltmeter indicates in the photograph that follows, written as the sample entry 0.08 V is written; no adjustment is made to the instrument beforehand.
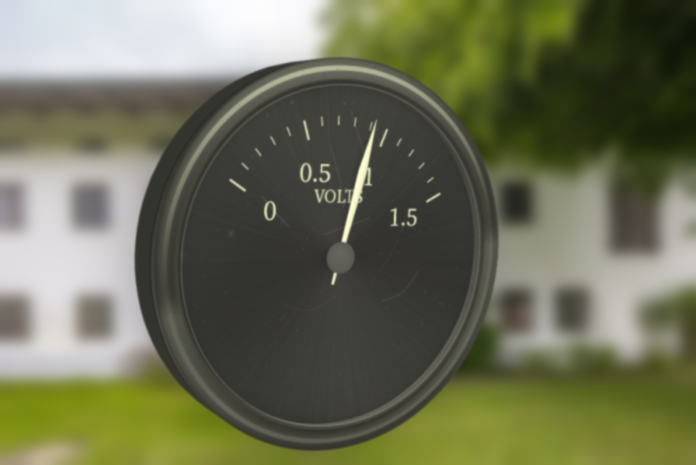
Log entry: 0.9 V
